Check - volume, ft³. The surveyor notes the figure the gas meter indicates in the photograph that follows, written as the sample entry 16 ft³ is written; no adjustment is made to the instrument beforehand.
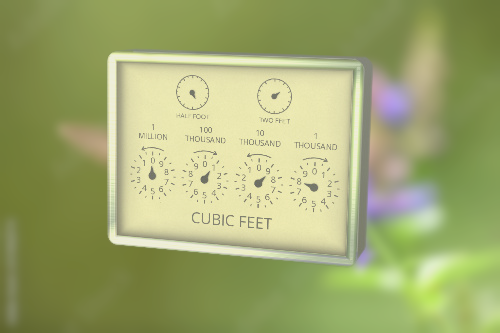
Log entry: 8800 ft³
